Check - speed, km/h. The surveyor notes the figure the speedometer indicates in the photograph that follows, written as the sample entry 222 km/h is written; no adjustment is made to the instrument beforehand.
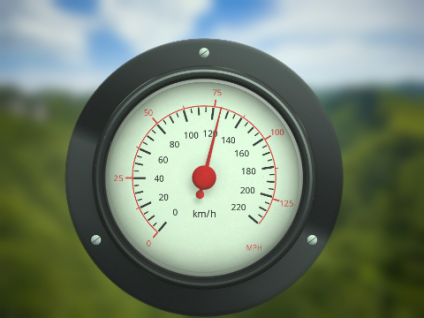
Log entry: 125 km/h
